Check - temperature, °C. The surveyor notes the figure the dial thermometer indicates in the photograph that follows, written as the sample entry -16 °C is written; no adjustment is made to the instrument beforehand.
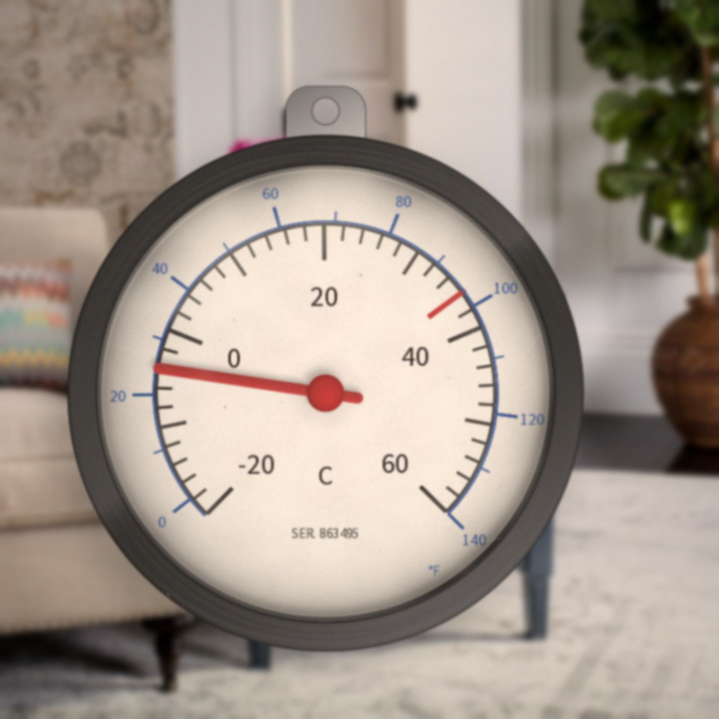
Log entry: -4 °C
